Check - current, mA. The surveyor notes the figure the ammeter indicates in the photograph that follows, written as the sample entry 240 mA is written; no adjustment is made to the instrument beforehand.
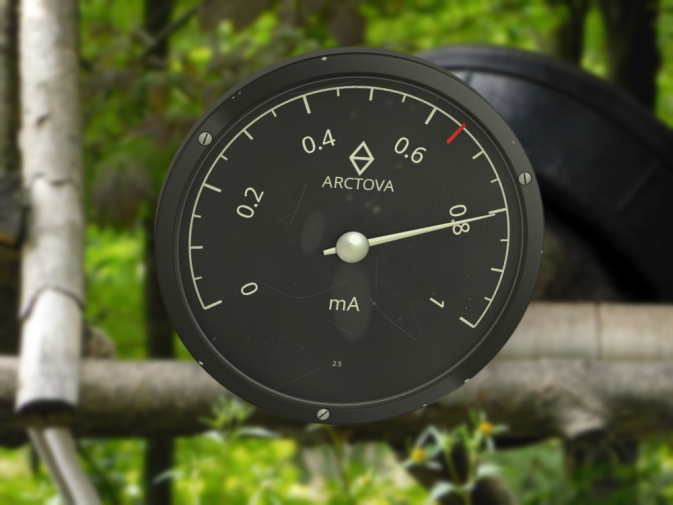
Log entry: 0.8 mA
